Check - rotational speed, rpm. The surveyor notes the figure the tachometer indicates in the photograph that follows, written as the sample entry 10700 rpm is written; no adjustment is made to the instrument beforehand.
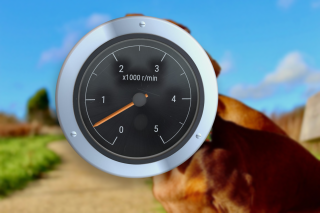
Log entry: 500 rpm
